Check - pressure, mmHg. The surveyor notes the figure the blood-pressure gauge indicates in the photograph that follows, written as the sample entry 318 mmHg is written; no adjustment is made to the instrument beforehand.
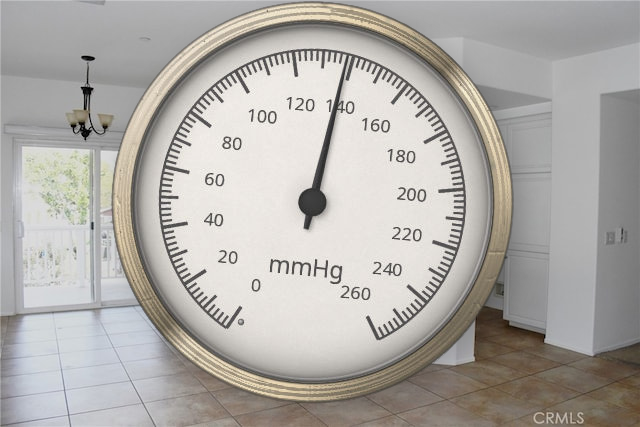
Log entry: 138 mmHg
